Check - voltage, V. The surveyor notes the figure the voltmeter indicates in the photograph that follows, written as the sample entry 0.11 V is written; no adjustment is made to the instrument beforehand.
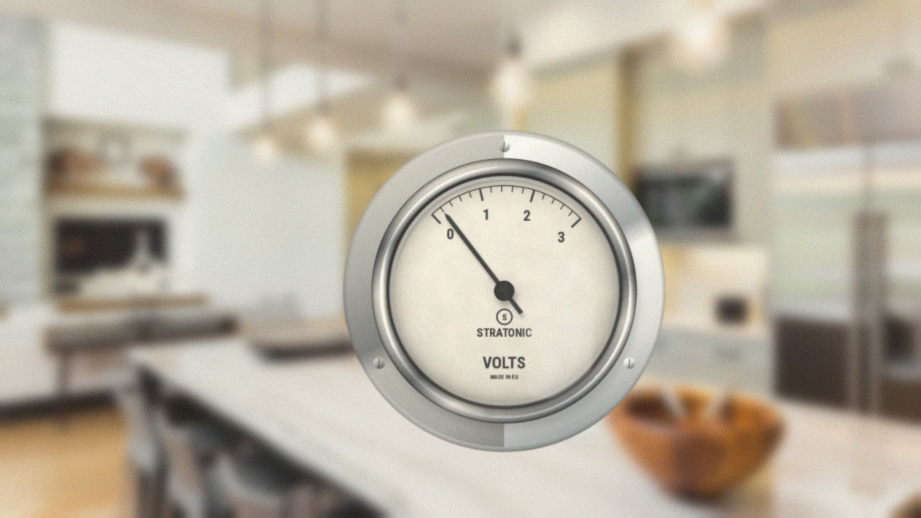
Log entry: 0.2 V
